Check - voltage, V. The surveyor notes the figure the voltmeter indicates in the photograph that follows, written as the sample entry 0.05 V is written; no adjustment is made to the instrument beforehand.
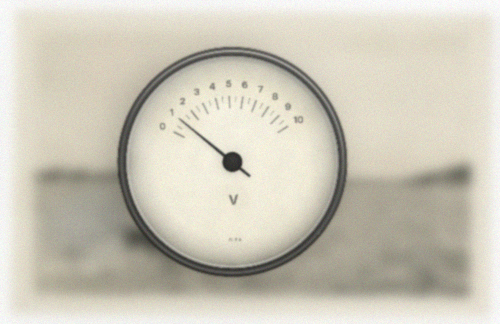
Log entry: 1 V
